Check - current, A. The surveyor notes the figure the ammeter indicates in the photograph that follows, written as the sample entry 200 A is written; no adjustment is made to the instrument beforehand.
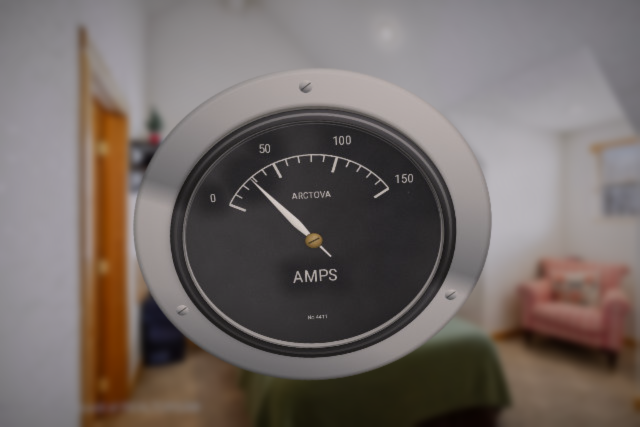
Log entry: 30 A
